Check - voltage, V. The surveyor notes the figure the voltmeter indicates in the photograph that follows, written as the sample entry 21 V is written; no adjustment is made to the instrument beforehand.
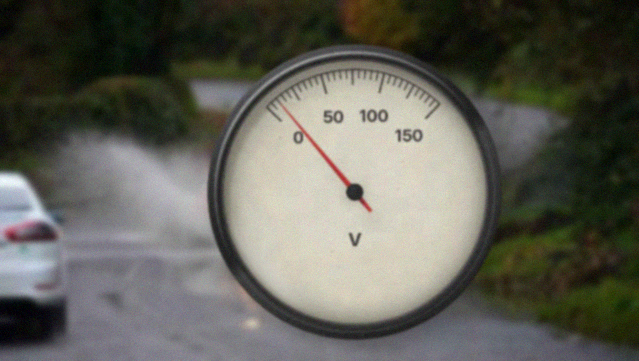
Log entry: 10 V
